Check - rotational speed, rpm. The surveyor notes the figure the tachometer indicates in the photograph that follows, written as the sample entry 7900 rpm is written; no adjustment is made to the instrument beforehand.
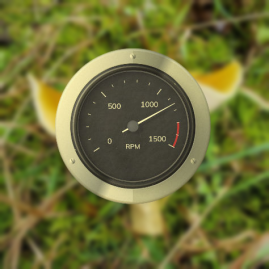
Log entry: 1150 rpm
